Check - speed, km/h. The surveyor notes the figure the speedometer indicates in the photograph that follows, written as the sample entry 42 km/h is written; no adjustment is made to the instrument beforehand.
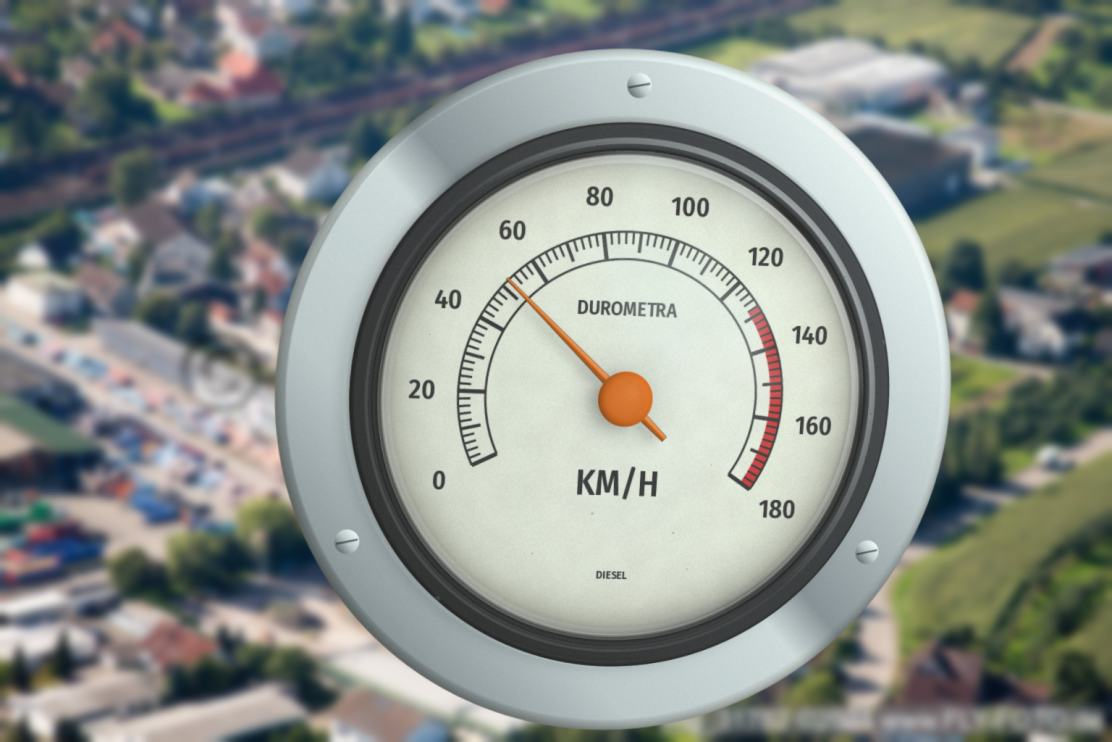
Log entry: 52 km/h
